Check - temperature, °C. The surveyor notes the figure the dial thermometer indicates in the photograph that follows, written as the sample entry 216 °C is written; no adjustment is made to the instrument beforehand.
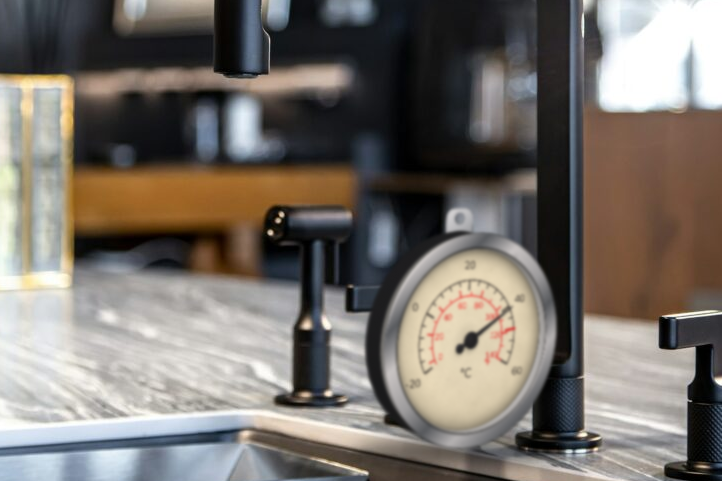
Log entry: 40 °C
